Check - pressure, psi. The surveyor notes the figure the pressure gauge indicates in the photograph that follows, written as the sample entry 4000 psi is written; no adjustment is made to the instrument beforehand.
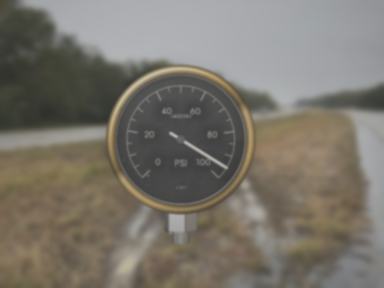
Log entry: 95 psi
